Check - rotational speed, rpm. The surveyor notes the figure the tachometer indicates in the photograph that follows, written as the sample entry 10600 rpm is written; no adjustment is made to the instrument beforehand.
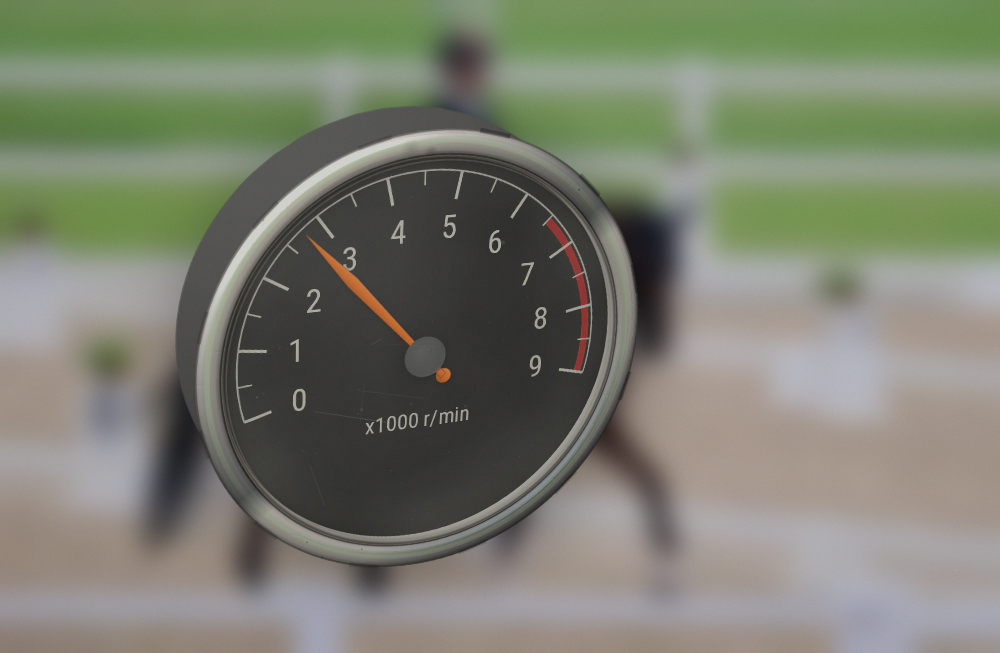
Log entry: 2750 rpm
